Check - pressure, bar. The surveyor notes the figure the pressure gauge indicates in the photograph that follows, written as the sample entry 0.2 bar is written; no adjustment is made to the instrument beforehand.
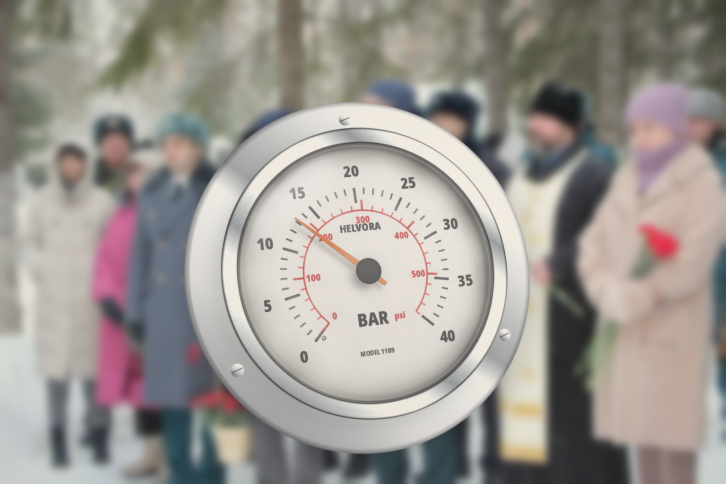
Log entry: 13 bar
